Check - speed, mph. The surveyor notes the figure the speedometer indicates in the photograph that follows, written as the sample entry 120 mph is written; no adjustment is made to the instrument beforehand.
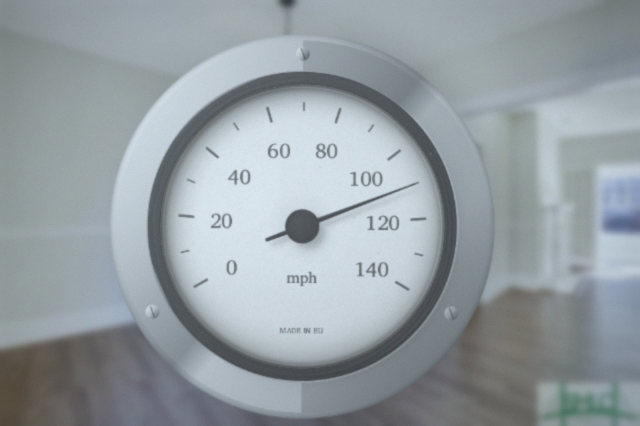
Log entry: 110 mph
